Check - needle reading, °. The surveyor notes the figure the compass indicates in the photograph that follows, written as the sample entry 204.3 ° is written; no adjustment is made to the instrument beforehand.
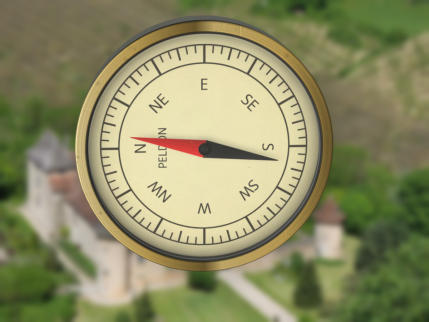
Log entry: 10 °
